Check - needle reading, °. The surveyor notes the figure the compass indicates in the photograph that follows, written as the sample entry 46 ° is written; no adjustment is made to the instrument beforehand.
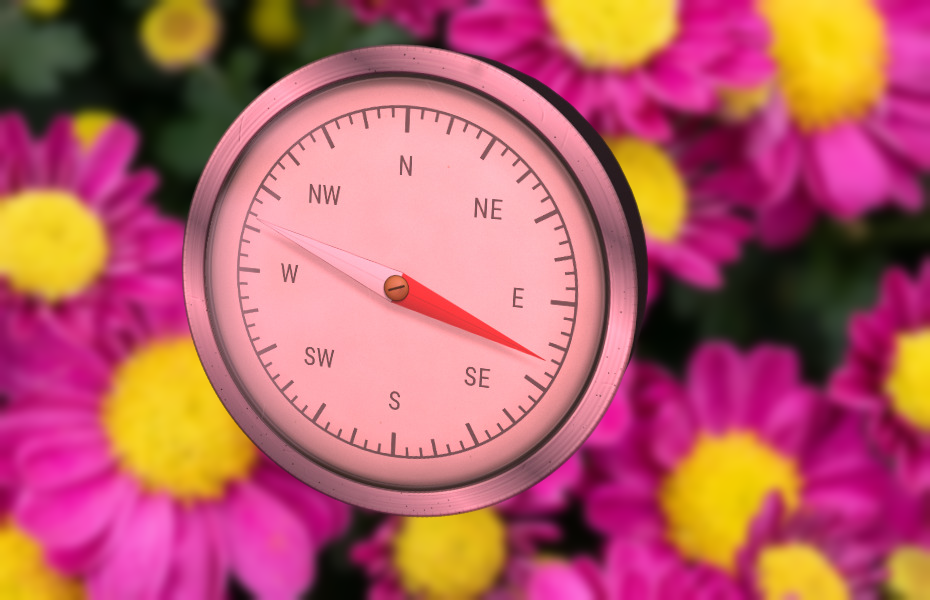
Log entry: 110 °
